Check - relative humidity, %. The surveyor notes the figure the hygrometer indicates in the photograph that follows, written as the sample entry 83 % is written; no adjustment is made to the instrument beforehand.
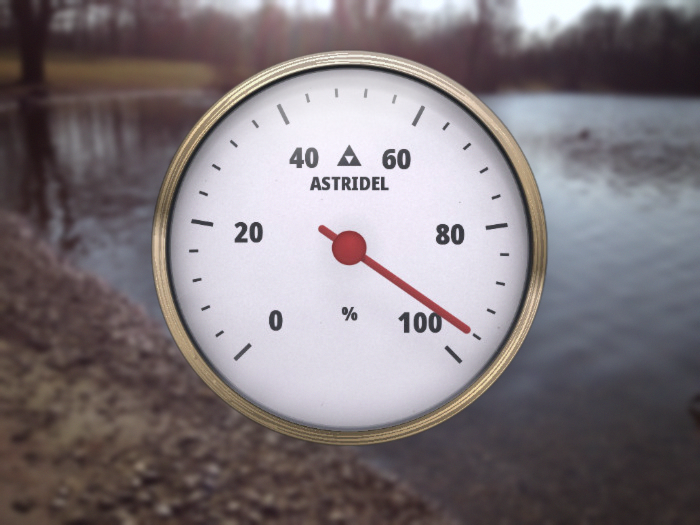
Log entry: 96 %
